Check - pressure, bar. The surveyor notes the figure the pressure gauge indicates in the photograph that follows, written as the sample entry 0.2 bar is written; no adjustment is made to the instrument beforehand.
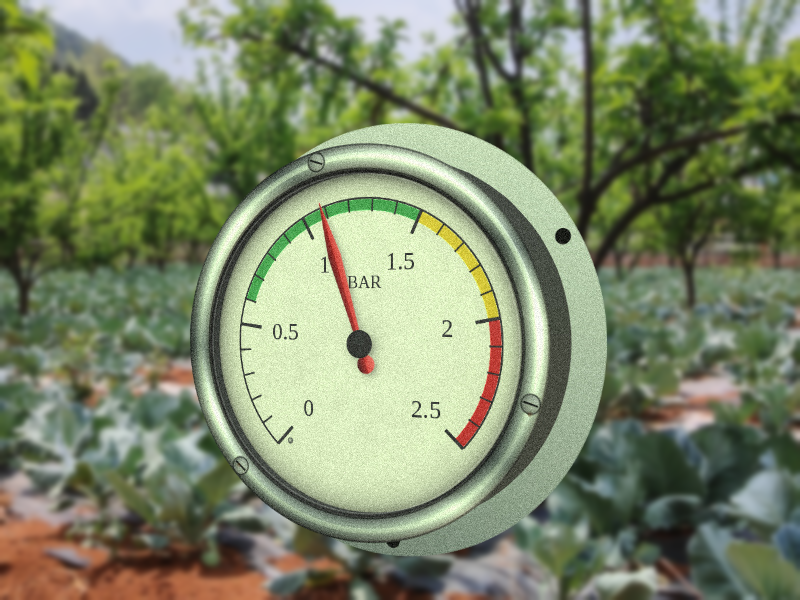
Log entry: 1.1 bar
